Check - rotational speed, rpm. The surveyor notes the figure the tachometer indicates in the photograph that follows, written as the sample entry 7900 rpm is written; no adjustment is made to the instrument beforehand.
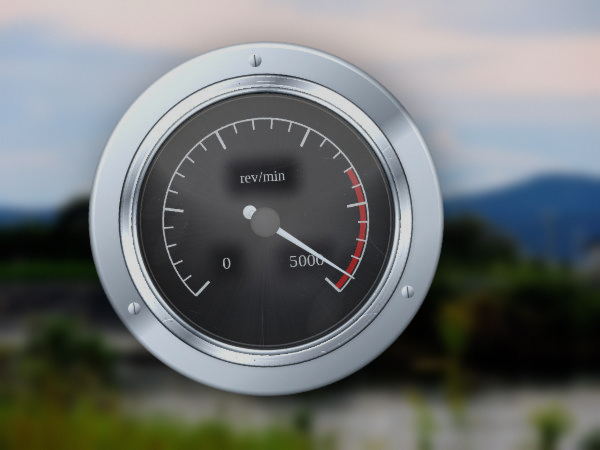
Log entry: 4800 rpm
